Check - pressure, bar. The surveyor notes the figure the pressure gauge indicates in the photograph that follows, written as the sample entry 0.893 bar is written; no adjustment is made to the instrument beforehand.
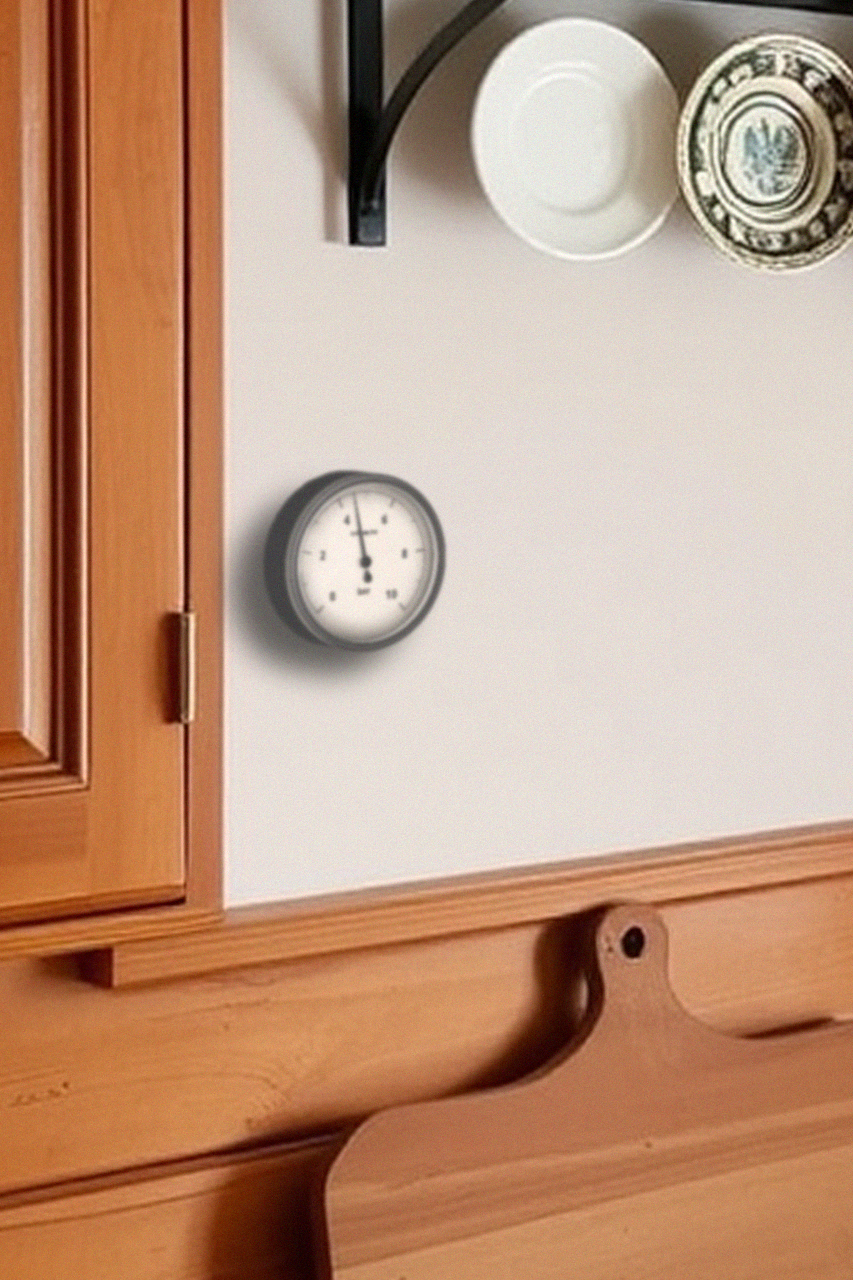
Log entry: 4.5 bar
